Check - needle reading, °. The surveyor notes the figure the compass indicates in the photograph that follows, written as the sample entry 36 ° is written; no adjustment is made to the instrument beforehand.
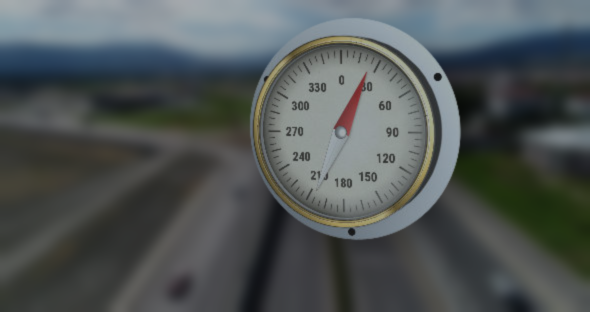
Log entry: 25 °
